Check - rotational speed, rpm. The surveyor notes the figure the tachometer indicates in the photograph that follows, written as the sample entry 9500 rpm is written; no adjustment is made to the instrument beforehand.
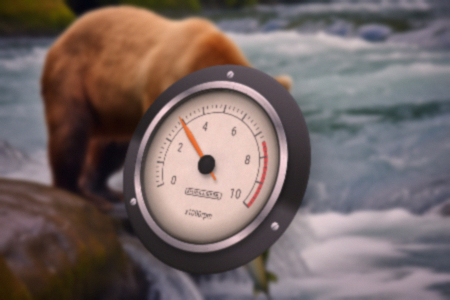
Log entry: 3000 rpm
